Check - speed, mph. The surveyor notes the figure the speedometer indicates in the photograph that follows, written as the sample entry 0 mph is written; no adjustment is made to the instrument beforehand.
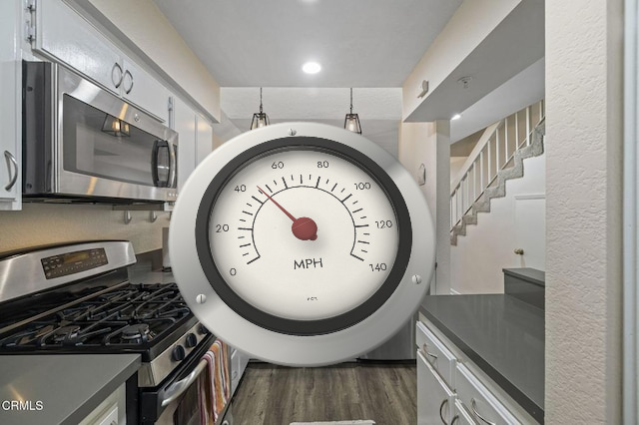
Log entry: 45 mph
